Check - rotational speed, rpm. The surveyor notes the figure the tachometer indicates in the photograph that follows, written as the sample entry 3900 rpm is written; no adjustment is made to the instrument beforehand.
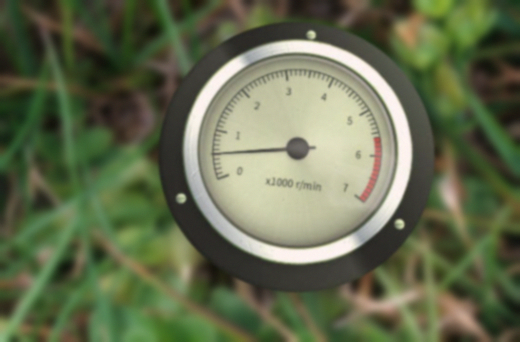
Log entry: 500 rpm
